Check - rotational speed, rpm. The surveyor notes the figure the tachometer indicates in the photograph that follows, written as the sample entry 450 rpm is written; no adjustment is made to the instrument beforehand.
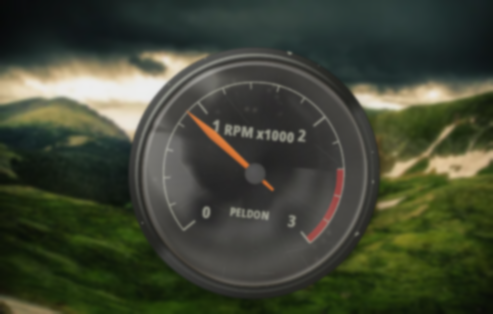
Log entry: 900 rpm
